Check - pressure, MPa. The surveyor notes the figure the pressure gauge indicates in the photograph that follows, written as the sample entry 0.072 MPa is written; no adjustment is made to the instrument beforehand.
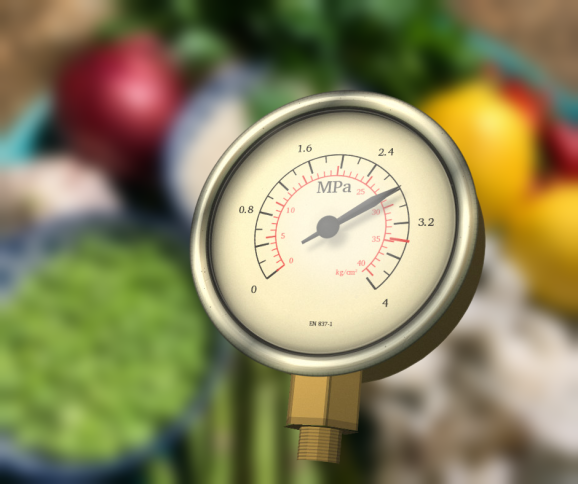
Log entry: 2.8 MPa
